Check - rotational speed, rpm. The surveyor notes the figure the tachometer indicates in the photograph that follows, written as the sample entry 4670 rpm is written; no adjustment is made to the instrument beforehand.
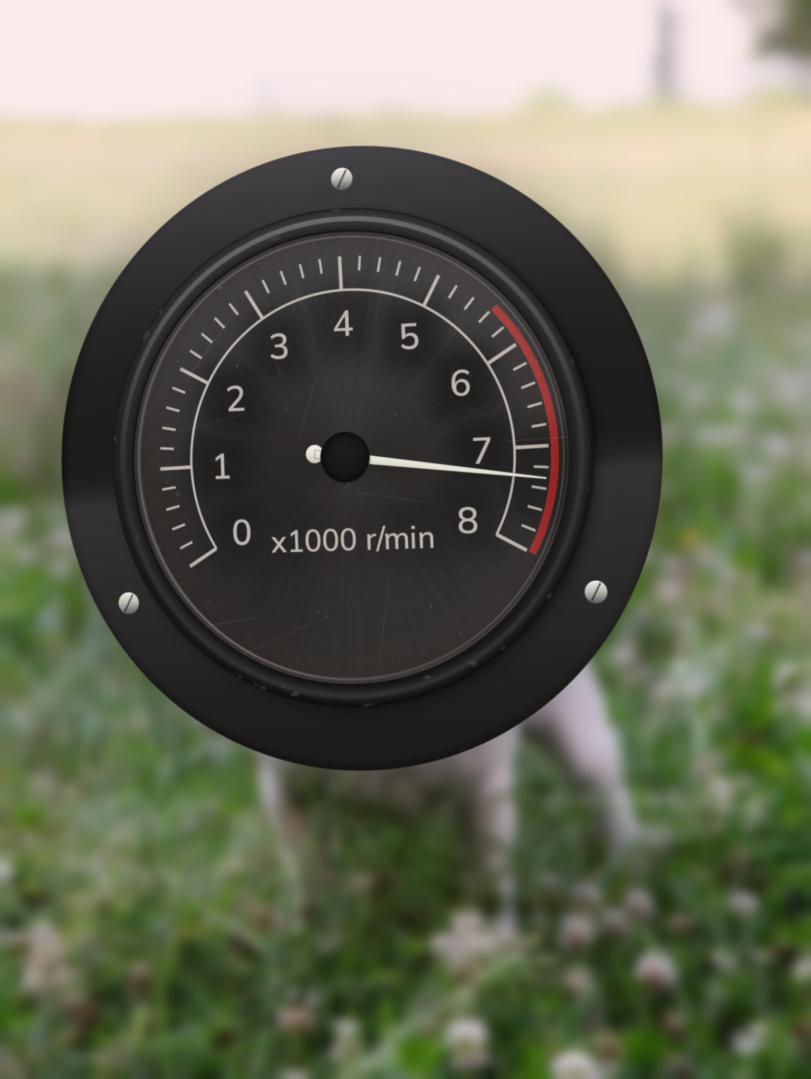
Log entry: 7300 rpm
